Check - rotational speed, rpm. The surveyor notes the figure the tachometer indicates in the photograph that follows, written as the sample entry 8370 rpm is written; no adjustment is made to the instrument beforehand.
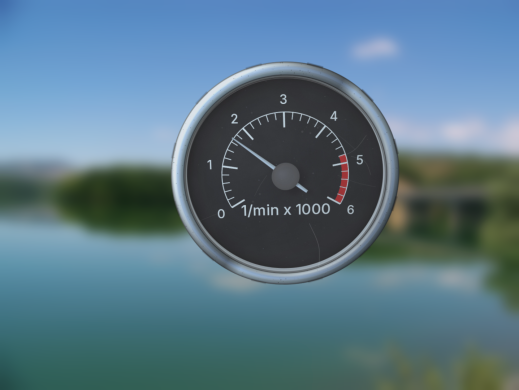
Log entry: 1700 rpm
